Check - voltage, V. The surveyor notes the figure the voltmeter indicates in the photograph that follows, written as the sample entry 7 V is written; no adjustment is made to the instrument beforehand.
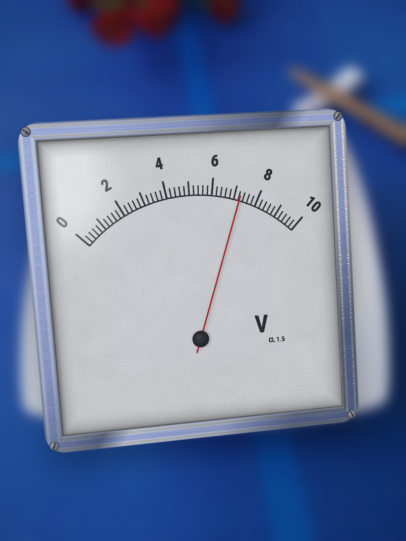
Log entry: 7.2 V
